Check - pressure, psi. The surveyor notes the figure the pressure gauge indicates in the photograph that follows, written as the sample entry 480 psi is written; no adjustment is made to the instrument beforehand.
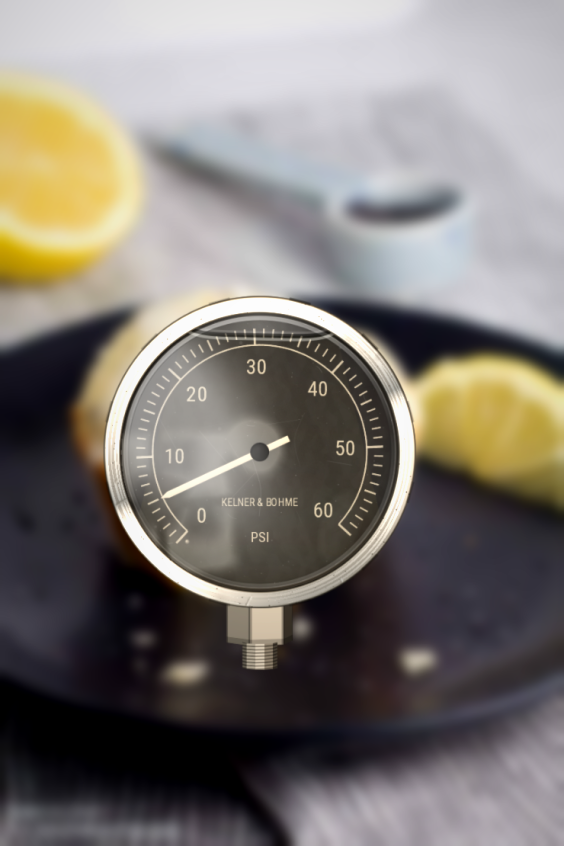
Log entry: 5 psi
